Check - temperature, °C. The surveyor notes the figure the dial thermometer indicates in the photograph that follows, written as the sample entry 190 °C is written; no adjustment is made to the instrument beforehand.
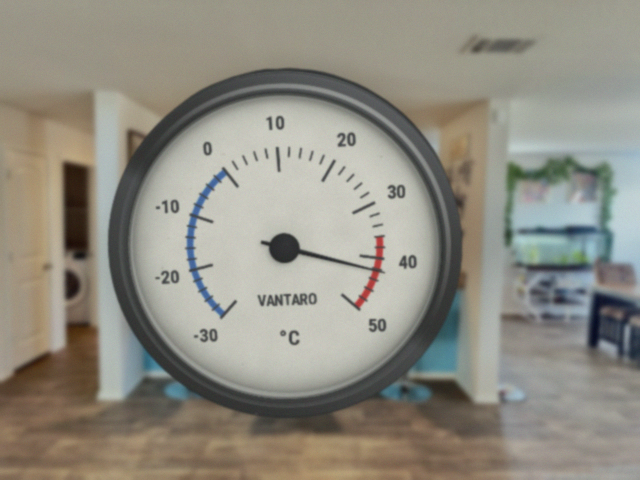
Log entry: 42 °C
